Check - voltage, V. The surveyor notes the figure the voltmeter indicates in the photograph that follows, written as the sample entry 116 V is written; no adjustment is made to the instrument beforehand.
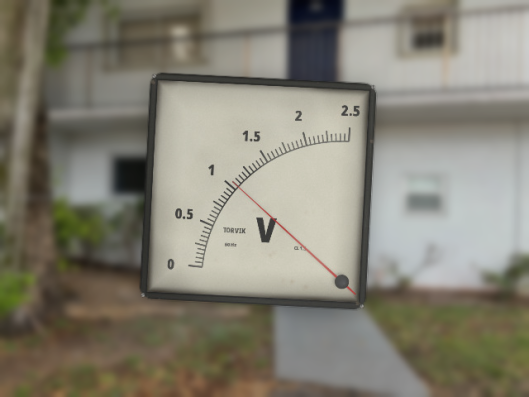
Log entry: 1.05 V
